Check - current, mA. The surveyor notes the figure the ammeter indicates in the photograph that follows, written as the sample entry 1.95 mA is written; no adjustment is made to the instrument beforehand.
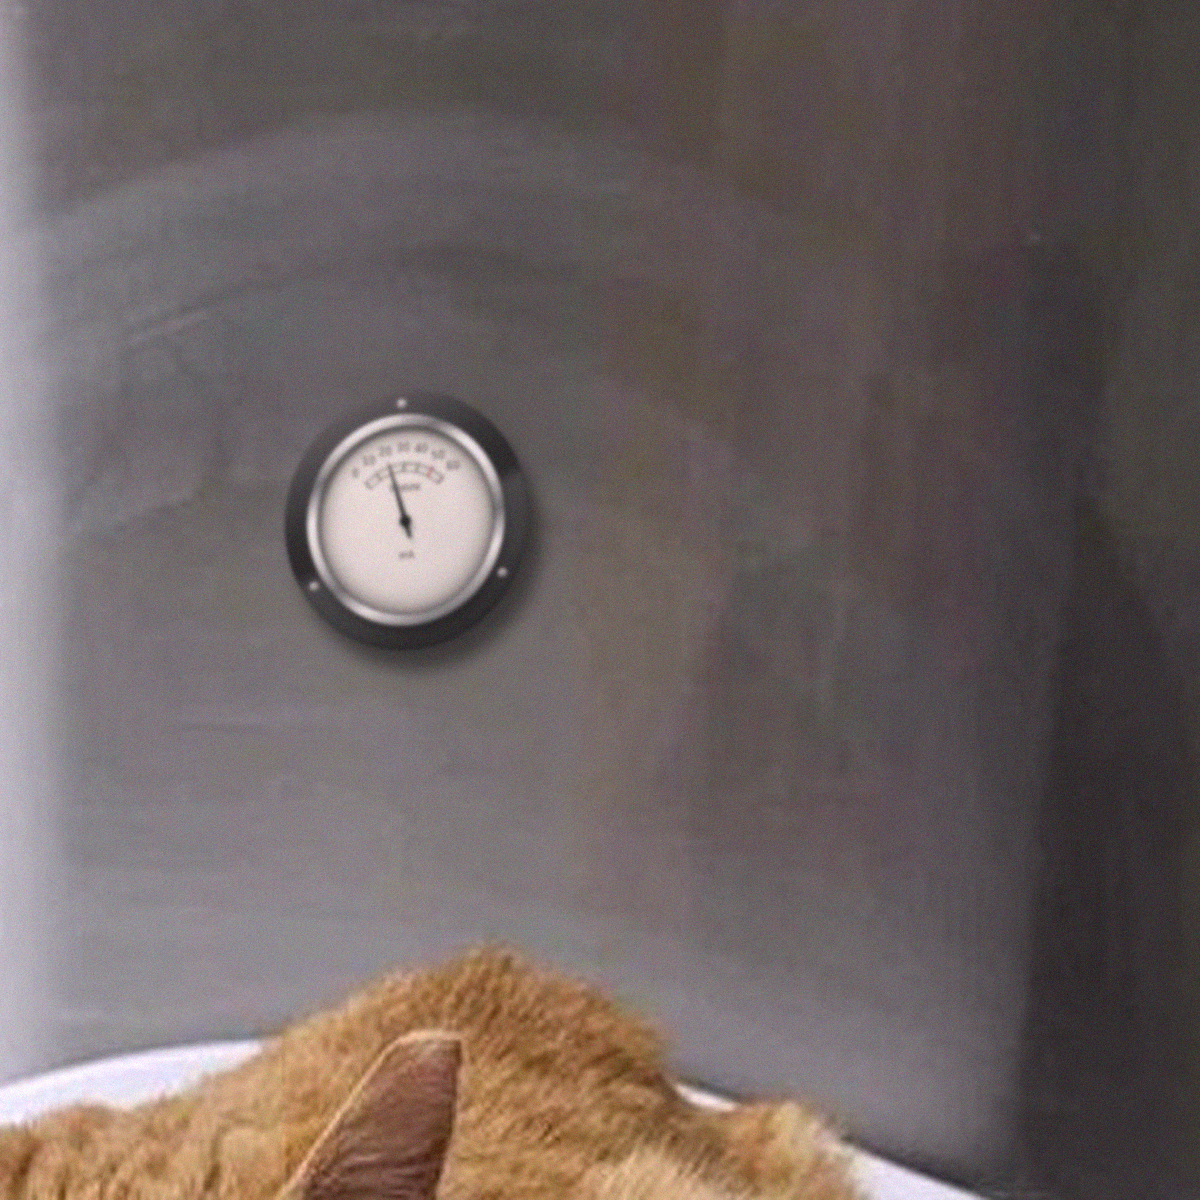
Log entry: 20 mA
